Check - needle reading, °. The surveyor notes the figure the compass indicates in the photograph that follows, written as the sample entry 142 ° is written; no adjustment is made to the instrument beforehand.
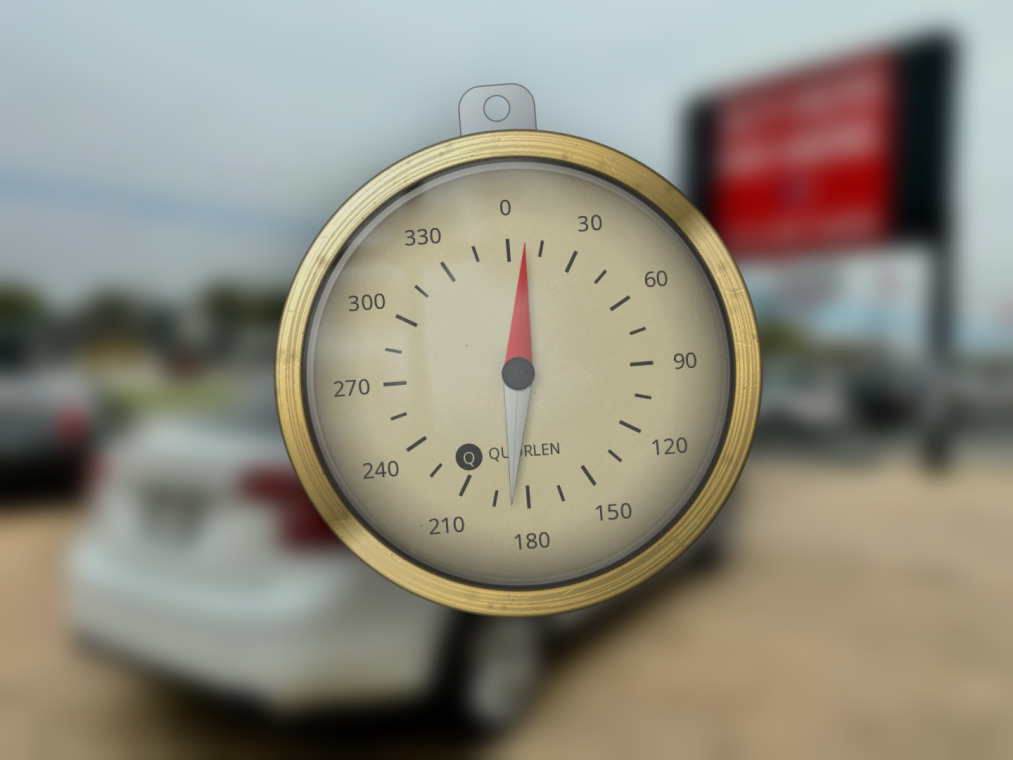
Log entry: 7.5 °
